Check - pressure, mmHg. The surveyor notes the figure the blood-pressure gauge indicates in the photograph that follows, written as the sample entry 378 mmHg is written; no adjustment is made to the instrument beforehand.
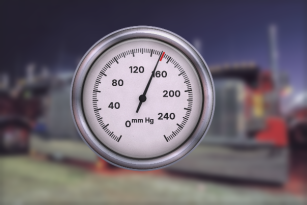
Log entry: 150 mmHg
